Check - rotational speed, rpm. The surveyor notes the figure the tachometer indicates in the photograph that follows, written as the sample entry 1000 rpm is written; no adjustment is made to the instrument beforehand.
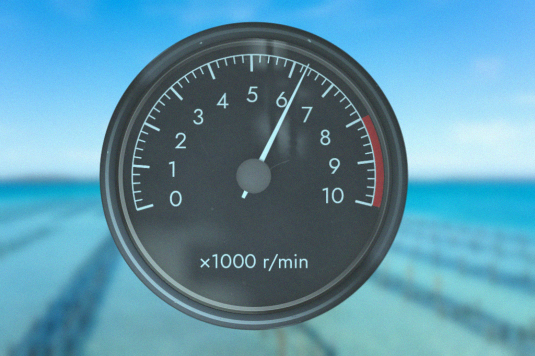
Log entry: 6300 rpm
